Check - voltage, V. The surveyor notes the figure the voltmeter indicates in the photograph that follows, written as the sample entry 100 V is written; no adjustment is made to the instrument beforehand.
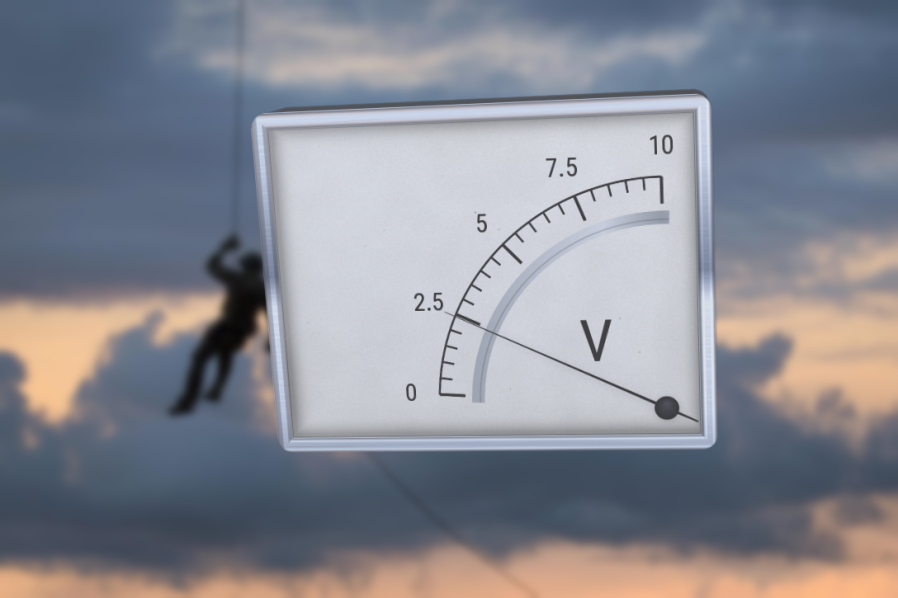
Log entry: 2.5 V
